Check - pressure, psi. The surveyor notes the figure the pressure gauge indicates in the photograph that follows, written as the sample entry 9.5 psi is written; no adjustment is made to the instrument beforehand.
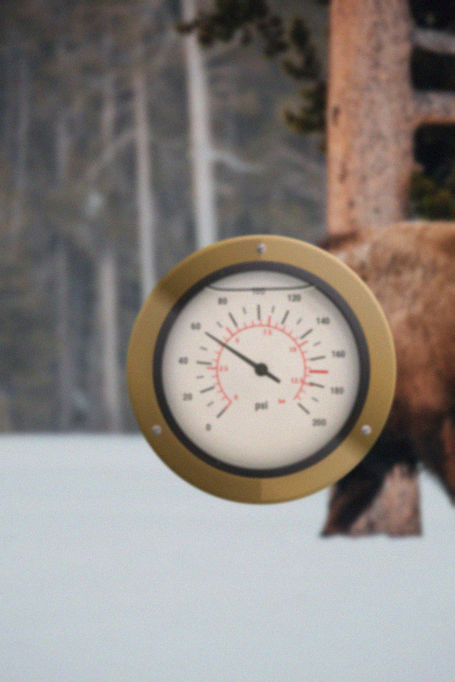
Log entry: 60 psi
